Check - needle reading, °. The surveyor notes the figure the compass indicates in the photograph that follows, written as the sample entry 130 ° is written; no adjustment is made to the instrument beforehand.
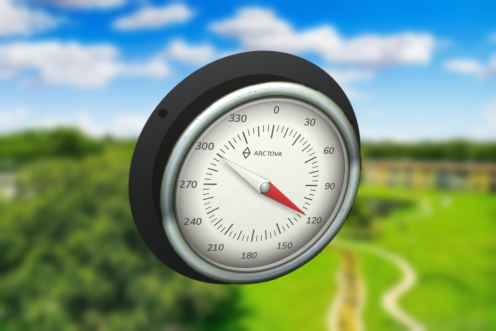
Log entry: 120 °
